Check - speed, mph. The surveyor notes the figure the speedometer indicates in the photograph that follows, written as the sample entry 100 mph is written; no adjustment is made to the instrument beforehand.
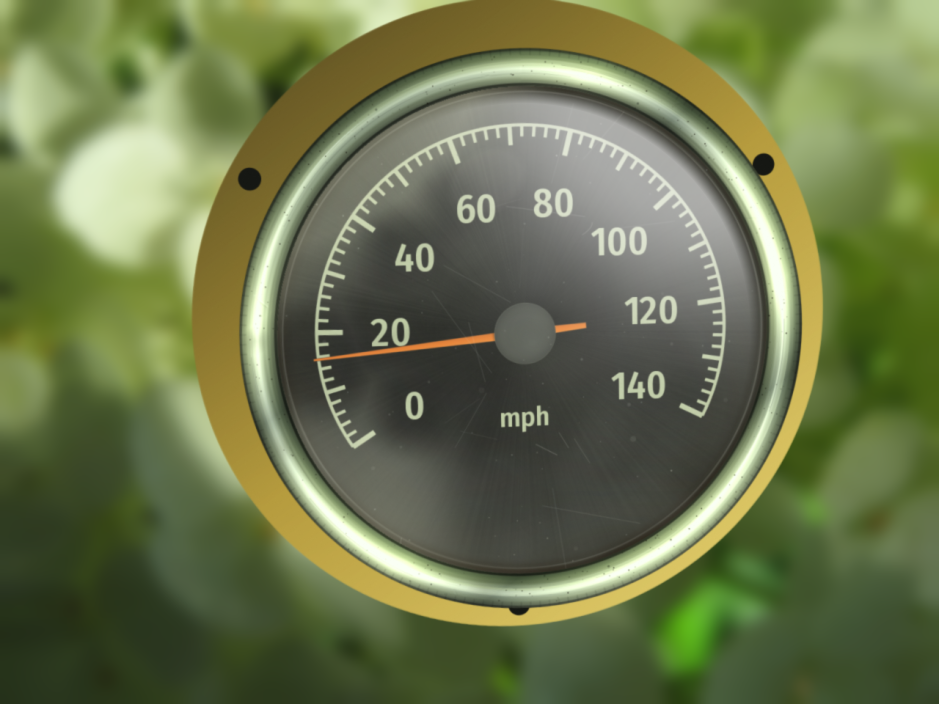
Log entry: 16 mph
